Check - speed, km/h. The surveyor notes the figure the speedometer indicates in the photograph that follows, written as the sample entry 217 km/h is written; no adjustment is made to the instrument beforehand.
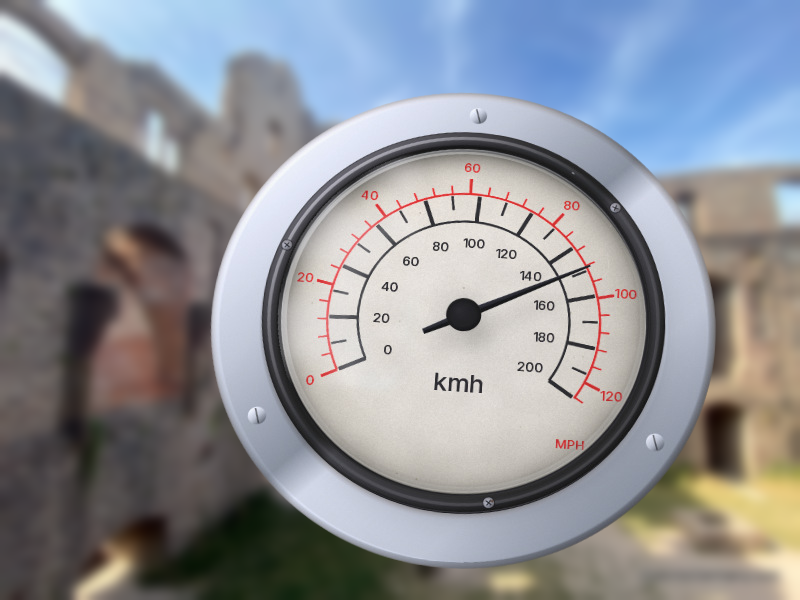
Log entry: 150 km/h
